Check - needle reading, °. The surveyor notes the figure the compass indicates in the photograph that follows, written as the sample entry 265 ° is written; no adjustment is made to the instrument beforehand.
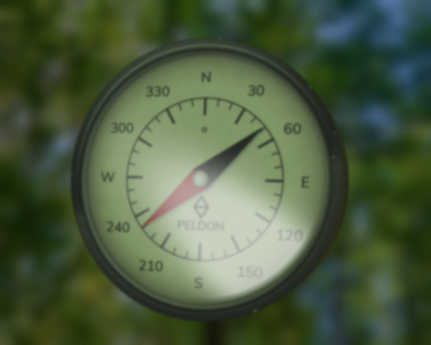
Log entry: 230 °
